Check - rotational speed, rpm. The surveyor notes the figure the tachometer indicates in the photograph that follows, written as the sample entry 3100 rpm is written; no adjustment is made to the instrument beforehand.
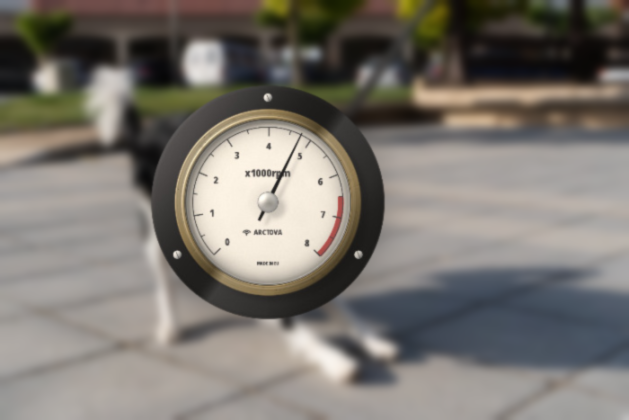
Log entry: 4750 rpm
